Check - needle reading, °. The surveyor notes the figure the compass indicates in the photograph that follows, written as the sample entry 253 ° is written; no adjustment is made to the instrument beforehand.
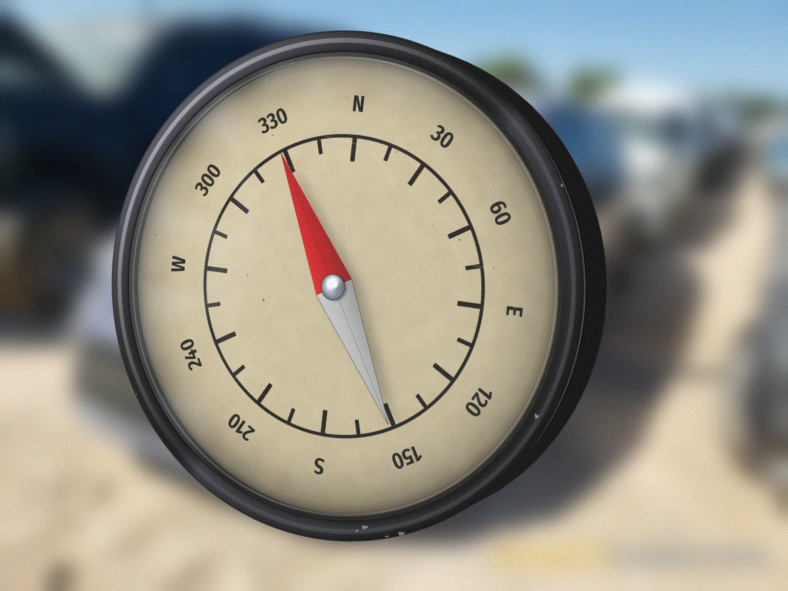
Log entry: 330 °
